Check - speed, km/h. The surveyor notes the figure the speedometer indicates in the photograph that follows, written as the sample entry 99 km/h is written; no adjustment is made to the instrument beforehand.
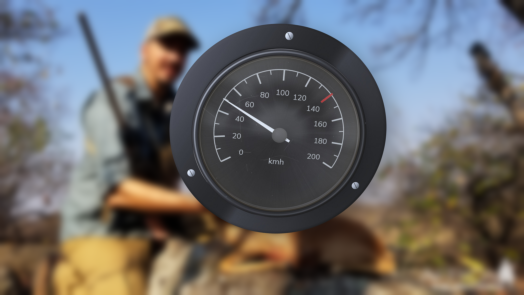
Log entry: 50 km/h
